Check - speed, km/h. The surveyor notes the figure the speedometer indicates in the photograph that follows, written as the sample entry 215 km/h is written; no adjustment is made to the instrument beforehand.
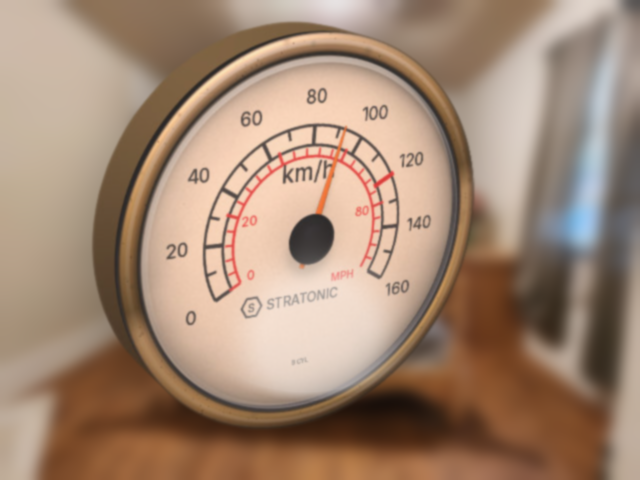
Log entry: 90 km/h
